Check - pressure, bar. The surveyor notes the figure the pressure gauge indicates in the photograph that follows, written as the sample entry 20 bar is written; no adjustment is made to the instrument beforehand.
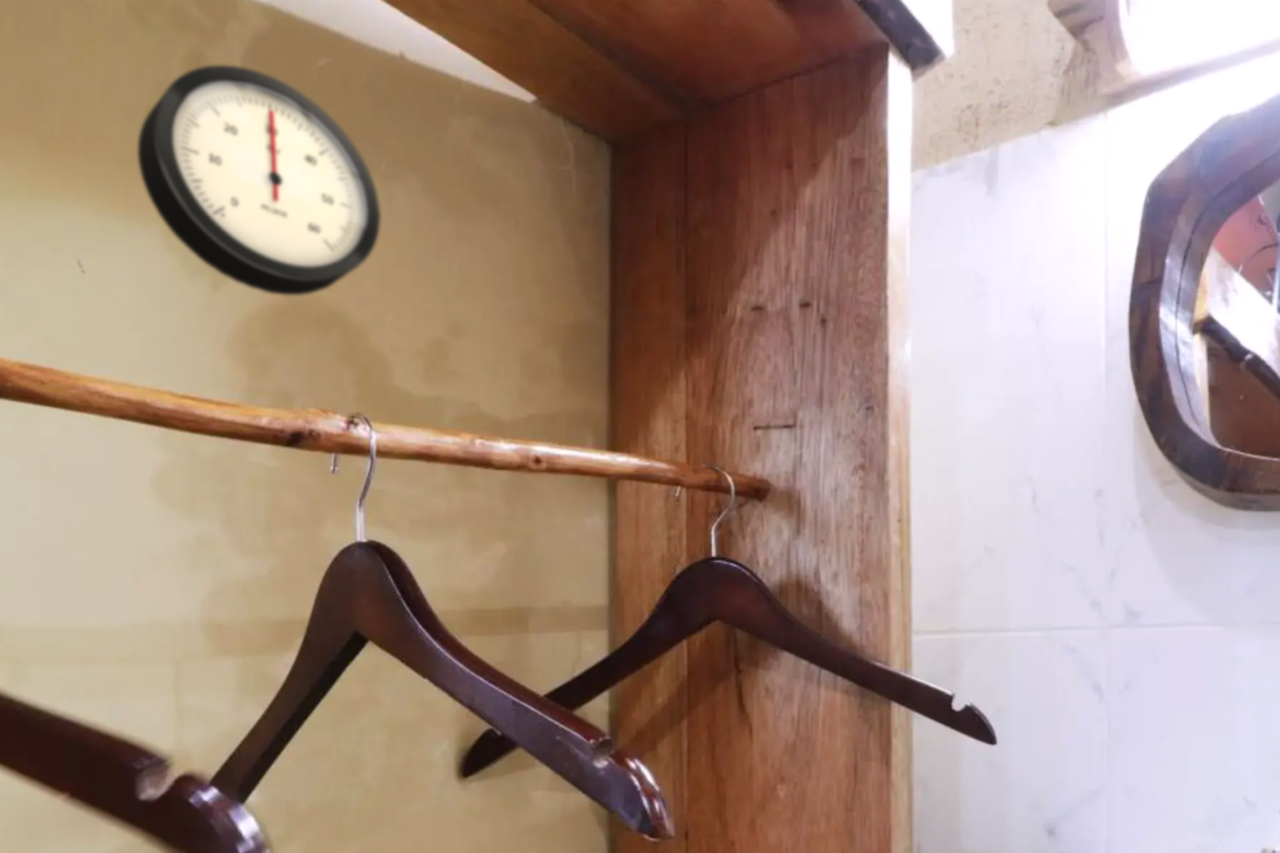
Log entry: 30 bar
